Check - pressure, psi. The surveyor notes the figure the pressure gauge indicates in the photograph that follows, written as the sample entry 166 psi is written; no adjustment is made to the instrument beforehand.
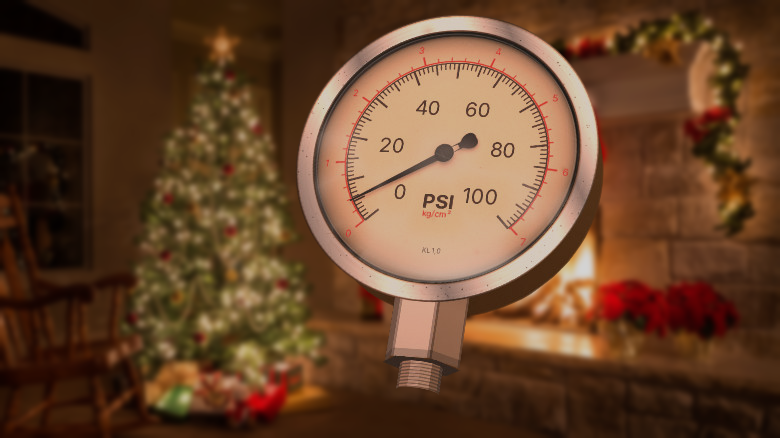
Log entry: 5 psi
